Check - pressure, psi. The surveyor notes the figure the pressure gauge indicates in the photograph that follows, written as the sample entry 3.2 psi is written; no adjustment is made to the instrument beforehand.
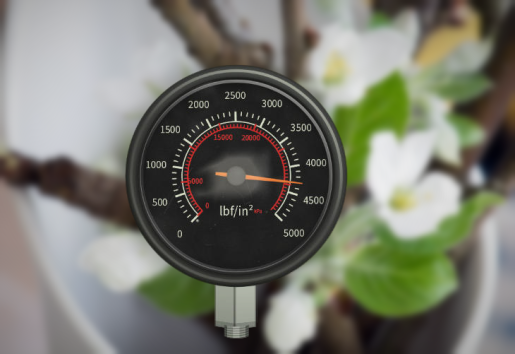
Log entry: 4300 psi
